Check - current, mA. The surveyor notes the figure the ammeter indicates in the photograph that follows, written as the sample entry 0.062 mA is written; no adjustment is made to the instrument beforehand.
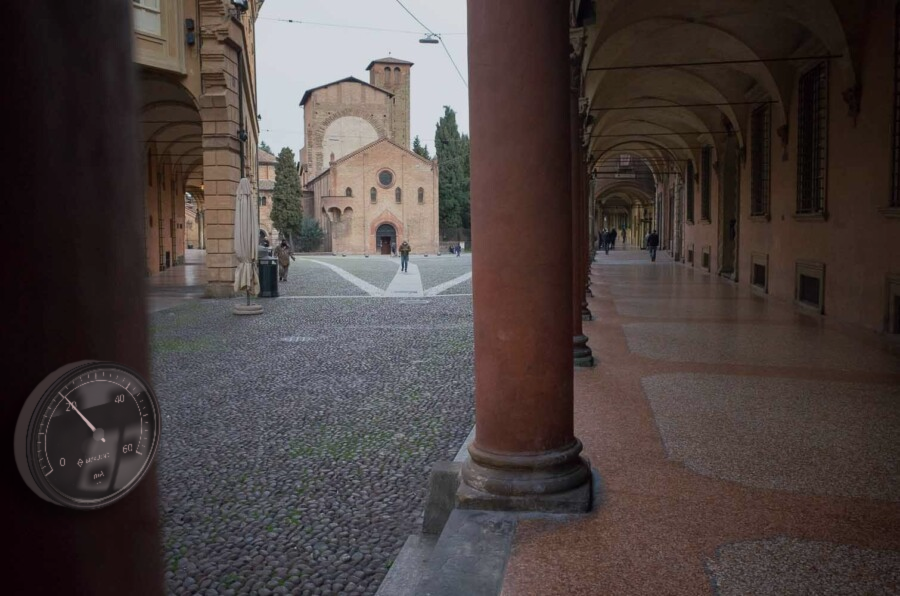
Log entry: 20 mA
